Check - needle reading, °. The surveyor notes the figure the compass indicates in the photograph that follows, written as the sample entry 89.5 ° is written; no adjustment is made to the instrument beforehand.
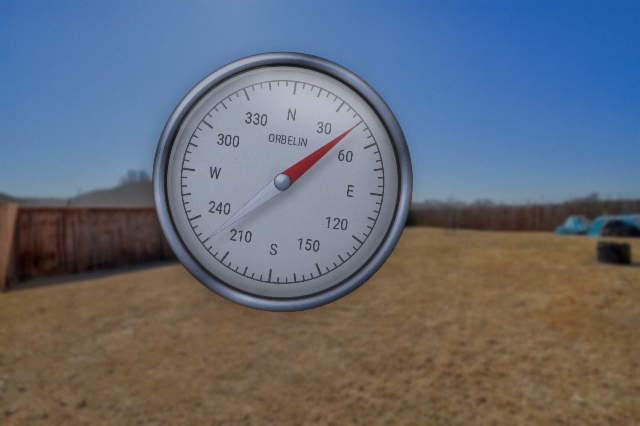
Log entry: 45 °
